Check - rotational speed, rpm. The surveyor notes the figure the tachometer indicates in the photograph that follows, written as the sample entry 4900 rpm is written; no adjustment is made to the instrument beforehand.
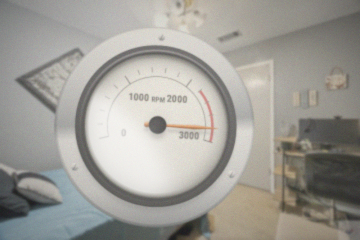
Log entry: 2800 rpm
